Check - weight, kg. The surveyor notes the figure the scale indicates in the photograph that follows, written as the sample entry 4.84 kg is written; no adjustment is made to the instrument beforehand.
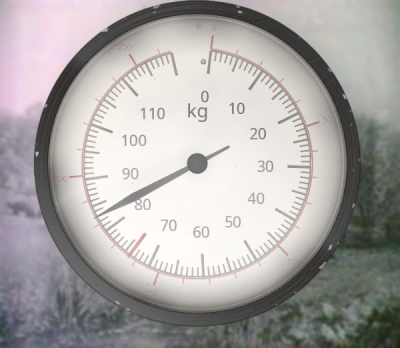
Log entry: 83 kg
